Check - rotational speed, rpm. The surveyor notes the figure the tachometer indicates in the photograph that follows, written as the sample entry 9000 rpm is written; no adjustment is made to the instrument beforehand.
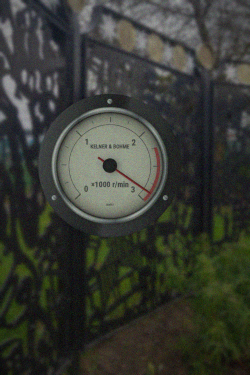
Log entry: 2875 rpm
